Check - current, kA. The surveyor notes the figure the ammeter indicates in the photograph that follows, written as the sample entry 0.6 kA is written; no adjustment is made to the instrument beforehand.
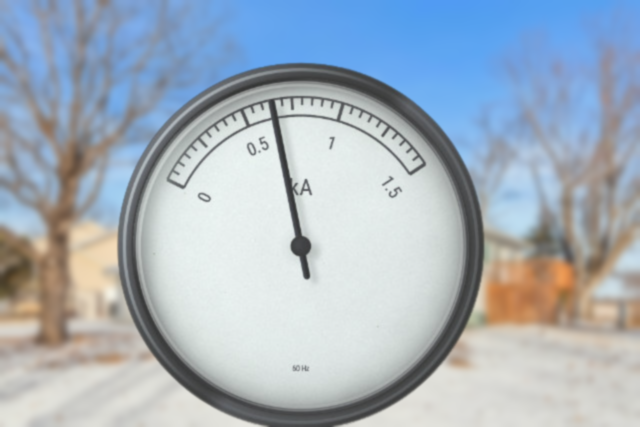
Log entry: 0.65 kA
